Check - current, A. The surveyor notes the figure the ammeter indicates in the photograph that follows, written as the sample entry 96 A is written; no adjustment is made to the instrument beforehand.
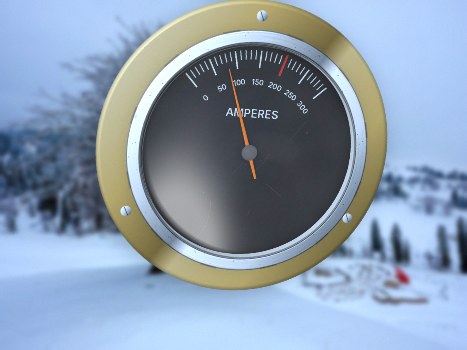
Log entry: 80 A
